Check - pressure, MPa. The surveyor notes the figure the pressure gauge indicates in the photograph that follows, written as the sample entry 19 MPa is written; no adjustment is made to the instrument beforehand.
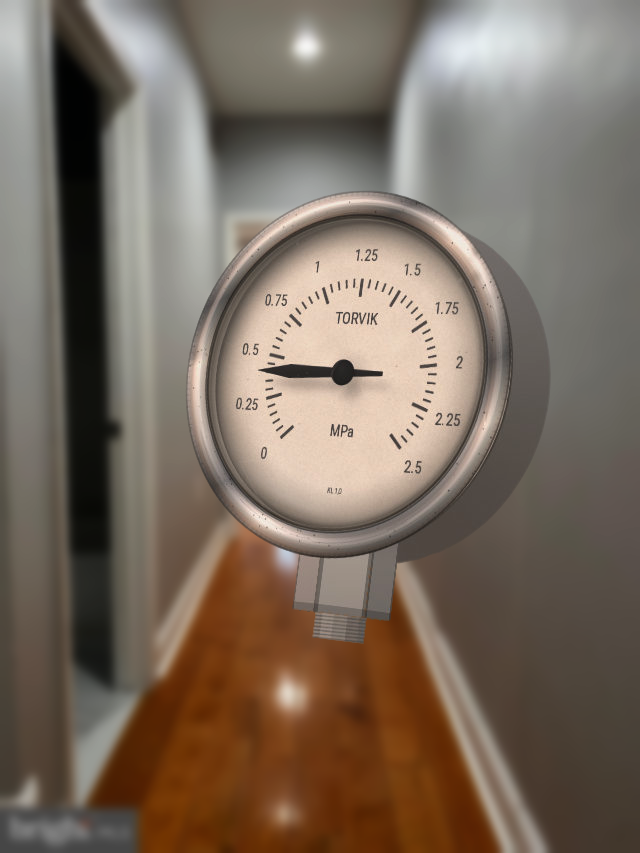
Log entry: 0.4 MPa
